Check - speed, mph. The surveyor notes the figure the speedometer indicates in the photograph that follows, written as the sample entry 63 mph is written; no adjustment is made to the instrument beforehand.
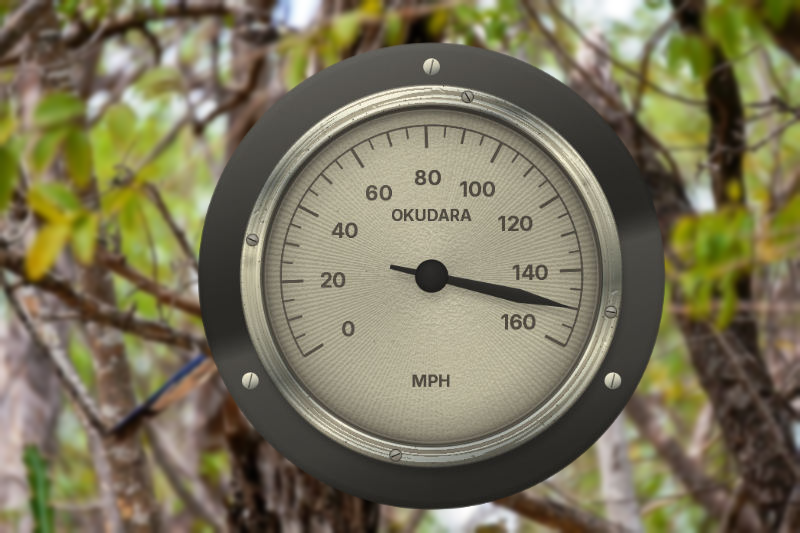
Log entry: 150 mph
